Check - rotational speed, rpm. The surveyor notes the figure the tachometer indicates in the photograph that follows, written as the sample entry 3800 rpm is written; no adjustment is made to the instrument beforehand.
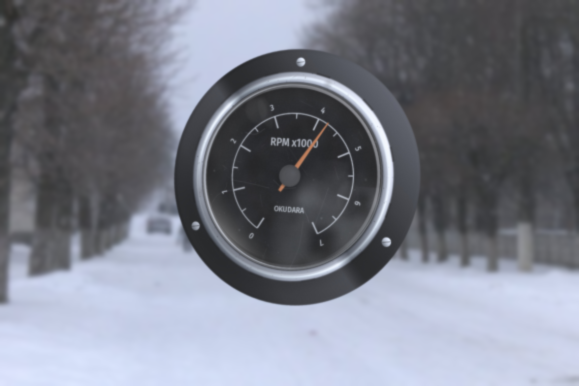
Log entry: 4250 rpm
